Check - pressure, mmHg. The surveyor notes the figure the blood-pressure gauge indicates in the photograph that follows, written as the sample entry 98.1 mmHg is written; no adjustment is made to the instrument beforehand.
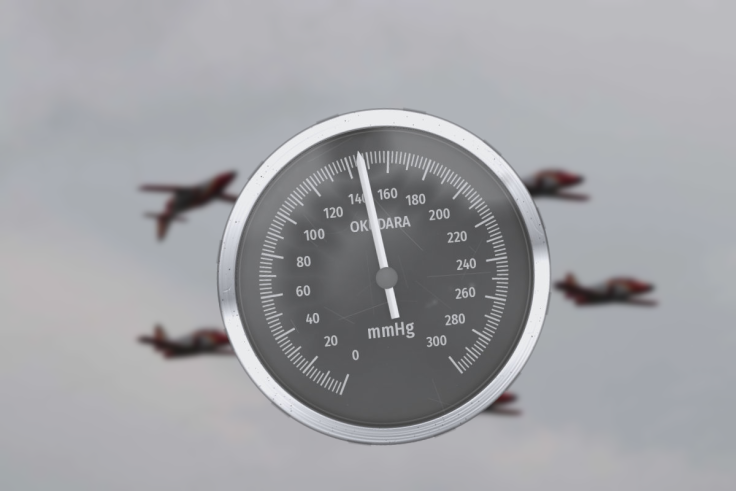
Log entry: 146 mmHg
